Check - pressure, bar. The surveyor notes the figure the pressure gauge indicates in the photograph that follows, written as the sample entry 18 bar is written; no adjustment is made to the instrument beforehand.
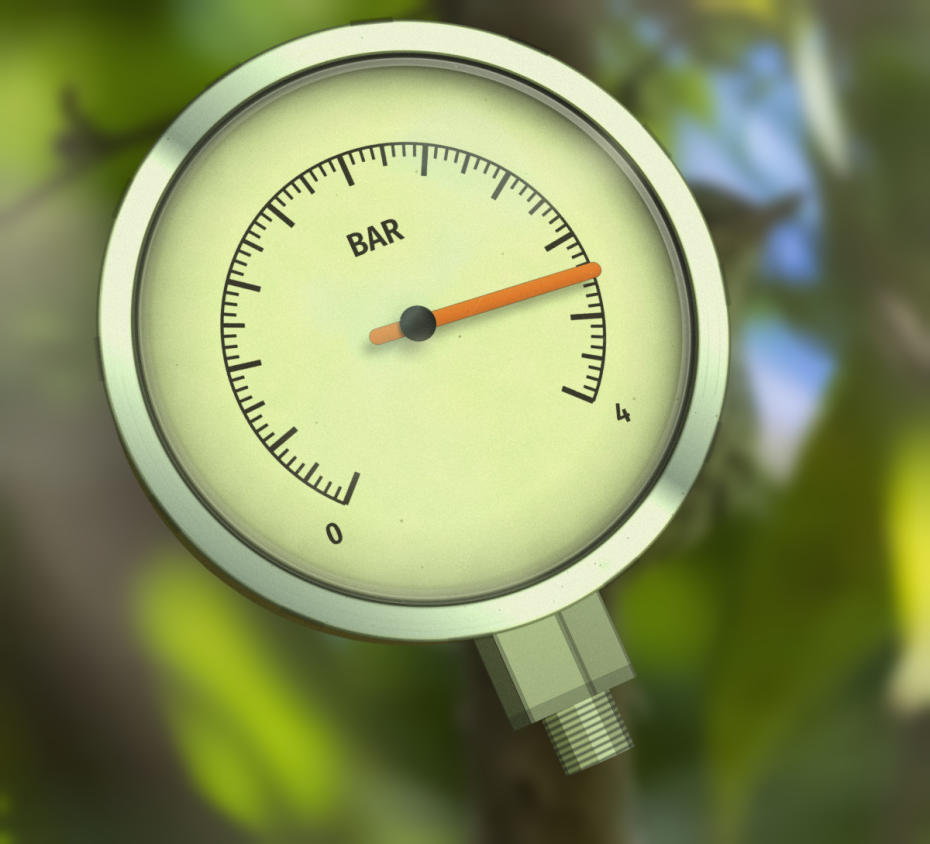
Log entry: 3.4 bar
